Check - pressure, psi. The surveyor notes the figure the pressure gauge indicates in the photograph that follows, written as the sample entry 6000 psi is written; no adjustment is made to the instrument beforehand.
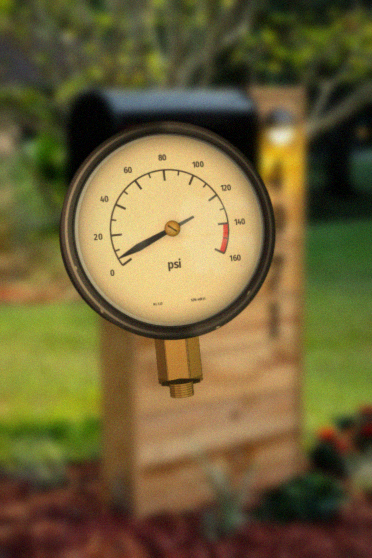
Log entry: 5 psi
